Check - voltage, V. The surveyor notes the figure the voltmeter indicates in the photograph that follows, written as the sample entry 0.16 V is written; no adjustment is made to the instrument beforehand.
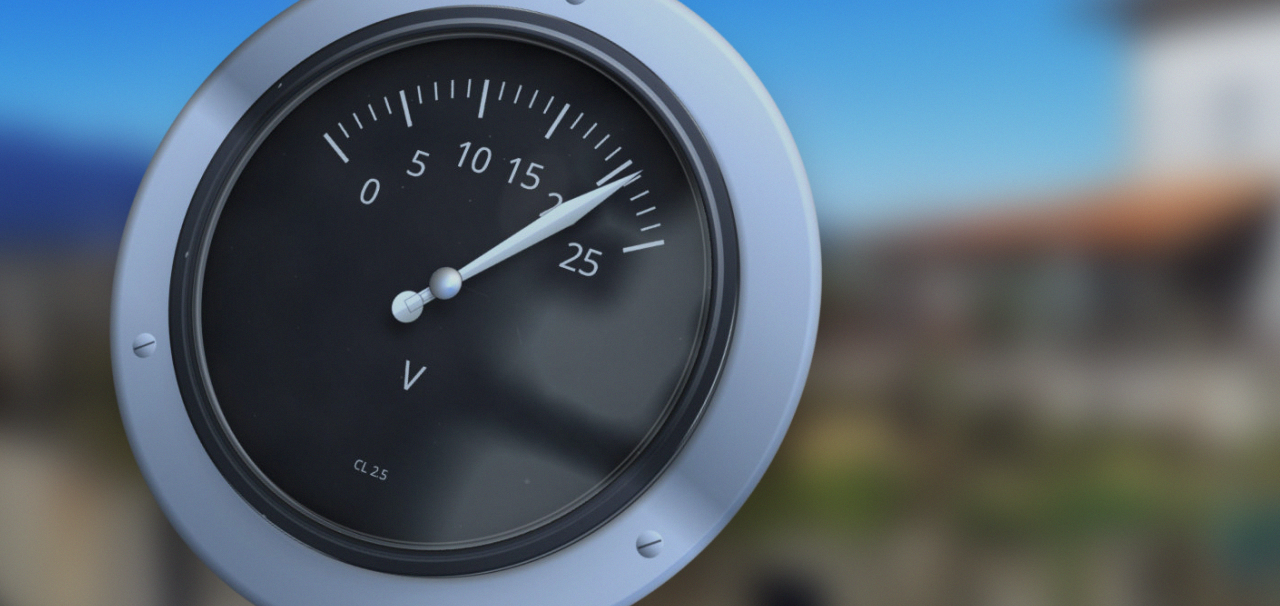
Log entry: 21 V
